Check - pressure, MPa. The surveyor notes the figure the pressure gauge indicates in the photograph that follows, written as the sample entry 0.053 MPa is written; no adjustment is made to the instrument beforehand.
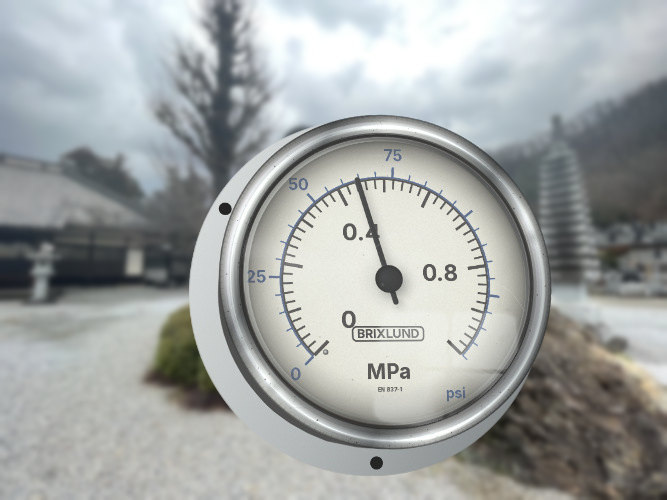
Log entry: 0.44 MPa
